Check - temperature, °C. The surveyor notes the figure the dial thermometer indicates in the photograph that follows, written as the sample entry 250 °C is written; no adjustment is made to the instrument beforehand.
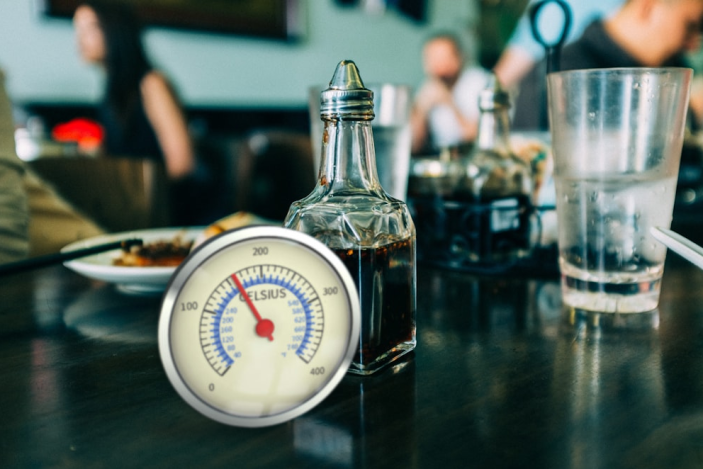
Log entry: 160 °C
